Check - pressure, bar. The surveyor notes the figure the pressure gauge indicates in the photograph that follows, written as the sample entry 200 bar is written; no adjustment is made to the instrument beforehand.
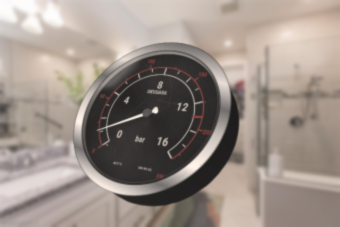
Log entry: 1 bar
